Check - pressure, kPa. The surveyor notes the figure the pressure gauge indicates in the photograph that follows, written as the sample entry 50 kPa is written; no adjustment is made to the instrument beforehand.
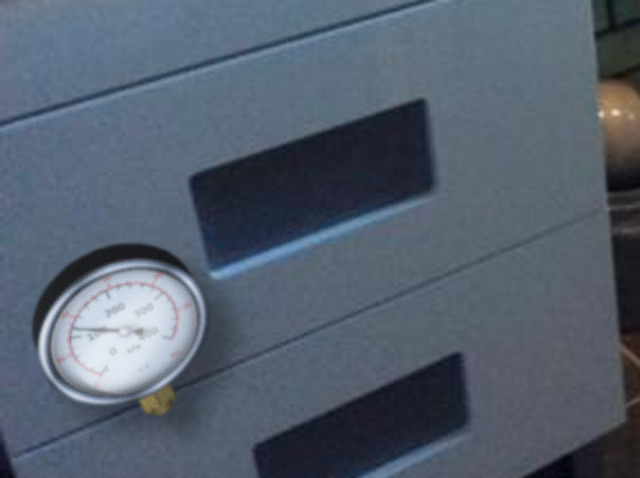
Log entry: 120 kPa
